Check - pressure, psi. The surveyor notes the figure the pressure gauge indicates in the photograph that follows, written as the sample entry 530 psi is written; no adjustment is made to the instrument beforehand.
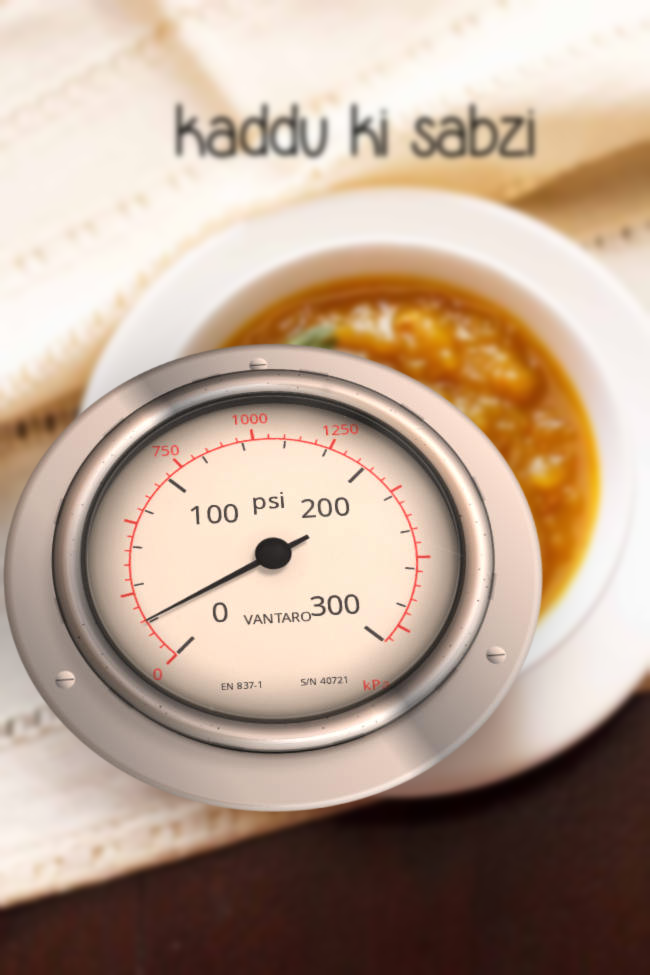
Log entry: 20 psi
